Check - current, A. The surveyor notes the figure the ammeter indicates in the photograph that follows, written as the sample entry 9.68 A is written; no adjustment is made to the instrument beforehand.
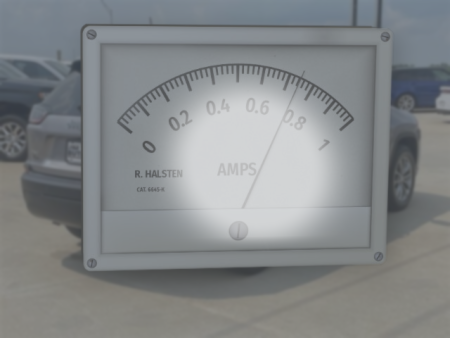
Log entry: 0.74 A
